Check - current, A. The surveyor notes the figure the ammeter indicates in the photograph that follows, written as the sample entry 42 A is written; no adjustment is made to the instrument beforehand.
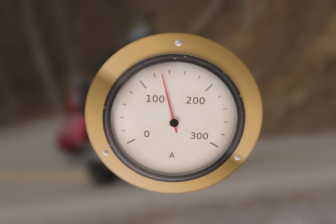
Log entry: 130 A
